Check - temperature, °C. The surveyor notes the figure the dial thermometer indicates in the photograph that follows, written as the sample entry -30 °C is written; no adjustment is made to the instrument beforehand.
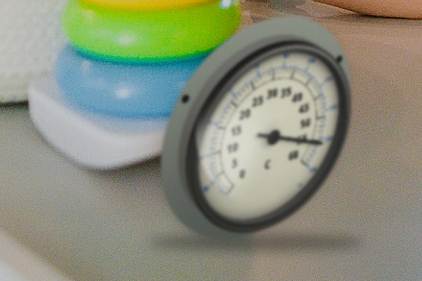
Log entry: 55 °C
